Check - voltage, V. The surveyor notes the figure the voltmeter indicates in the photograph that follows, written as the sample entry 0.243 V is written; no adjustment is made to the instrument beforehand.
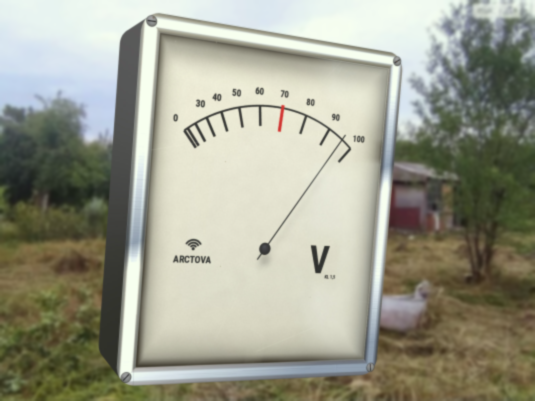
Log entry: 95 V
